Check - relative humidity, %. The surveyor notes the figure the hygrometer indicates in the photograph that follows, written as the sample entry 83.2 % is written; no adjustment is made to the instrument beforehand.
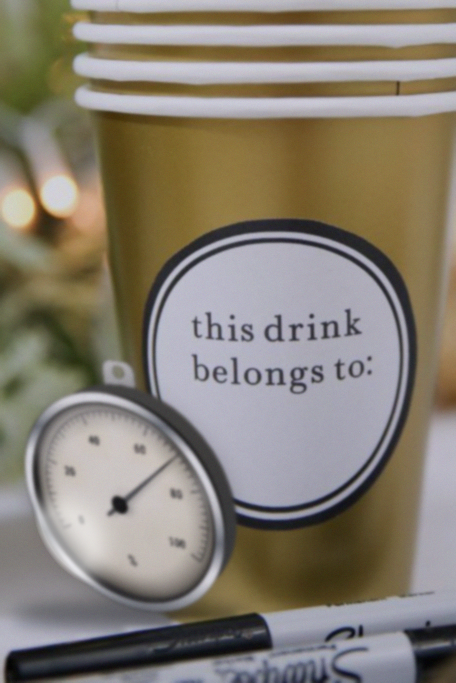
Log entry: 70 %
